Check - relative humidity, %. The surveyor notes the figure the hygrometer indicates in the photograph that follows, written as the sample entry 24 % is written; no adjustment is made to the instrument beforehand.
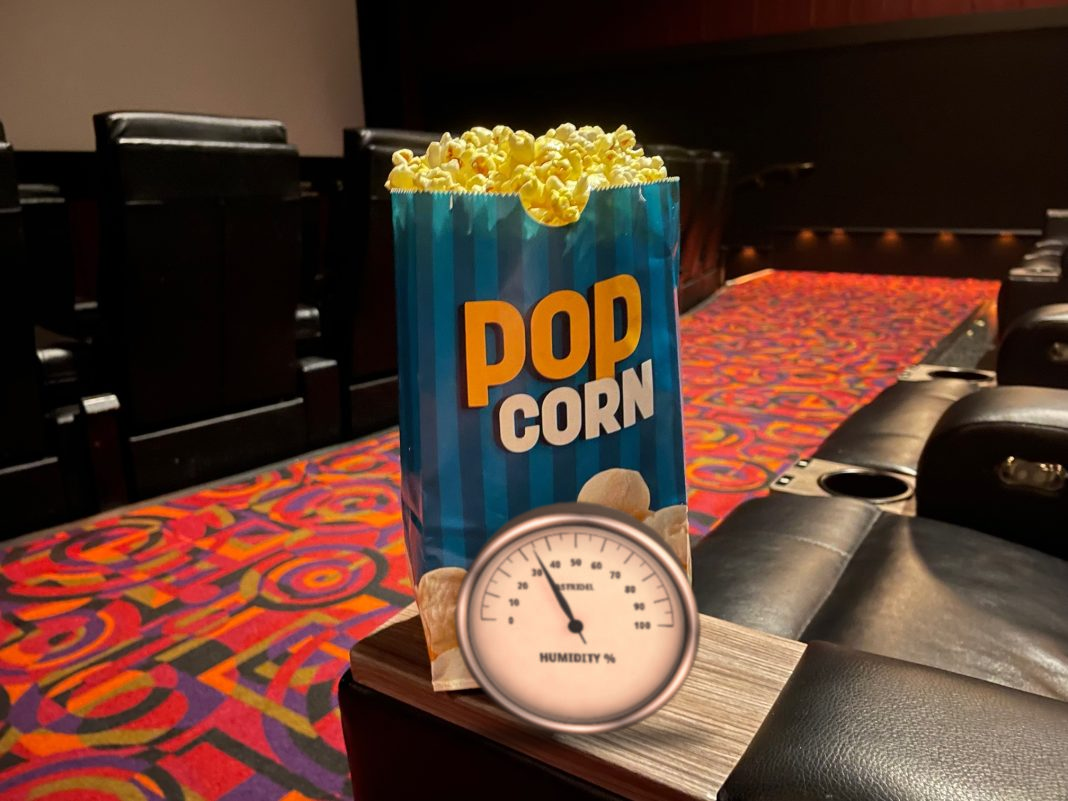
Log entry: 35 %
